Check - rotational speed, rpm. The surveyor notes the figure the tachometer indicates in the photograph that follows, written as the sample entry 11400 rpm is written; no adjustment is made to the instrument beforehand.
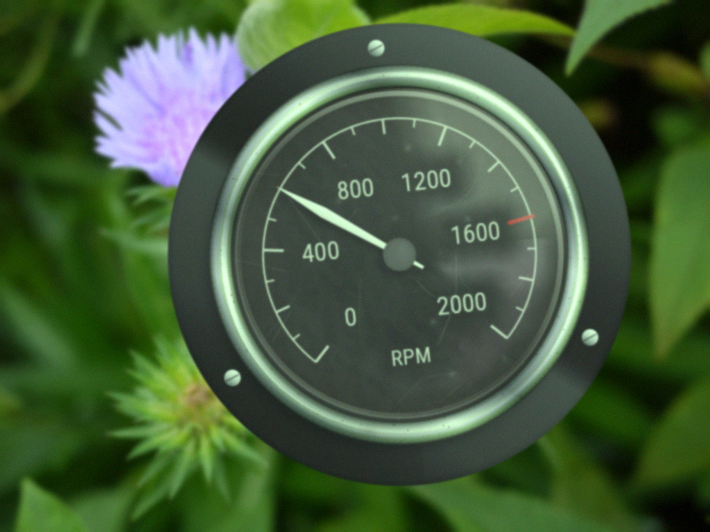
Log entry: 600 rpm
